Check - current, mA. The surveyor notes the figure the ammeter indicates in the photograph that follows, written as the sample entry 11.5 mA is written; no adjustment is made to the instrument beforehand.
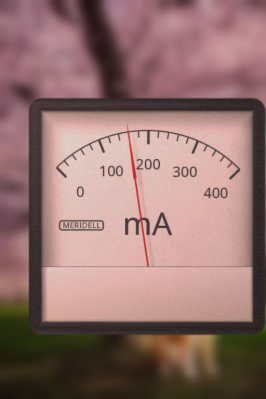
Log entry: 160 mA
